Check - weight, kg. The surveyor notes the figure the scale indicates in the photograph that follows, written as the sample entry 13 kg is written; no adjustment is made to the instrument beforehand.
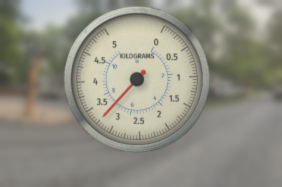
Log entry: 3.25 kg
